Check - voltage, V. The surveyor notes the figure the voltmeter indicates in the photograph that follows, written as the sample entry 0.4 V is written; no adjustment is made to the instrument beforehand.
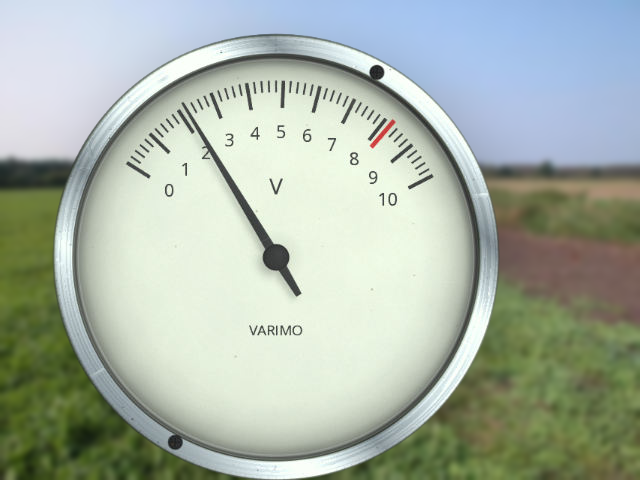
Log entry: 2.2 V
